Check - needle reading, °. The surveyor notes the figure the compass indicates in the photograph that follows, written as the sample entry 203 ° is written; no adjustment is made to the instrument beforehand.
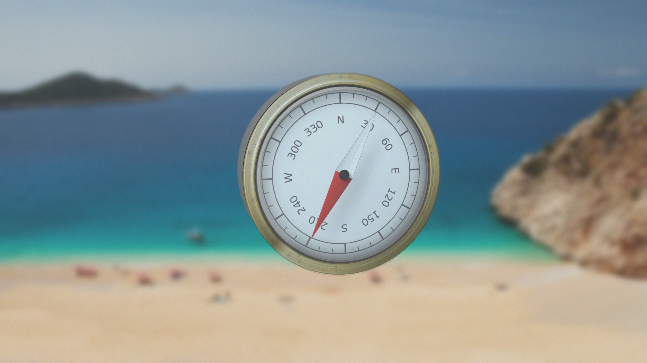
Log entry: 210 °
